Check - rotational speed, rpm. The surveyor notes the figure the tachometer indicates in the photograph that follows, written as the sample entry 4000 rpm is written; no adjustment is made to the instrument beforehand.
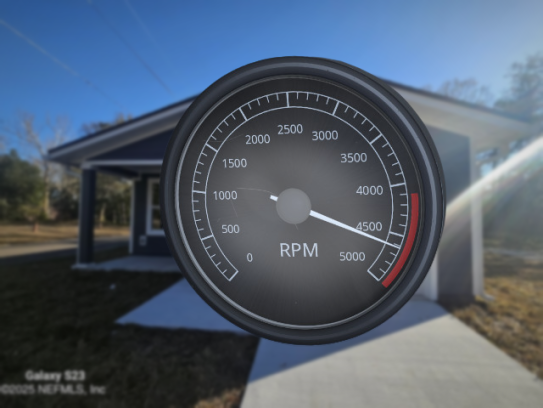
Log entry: 4600 rpm
